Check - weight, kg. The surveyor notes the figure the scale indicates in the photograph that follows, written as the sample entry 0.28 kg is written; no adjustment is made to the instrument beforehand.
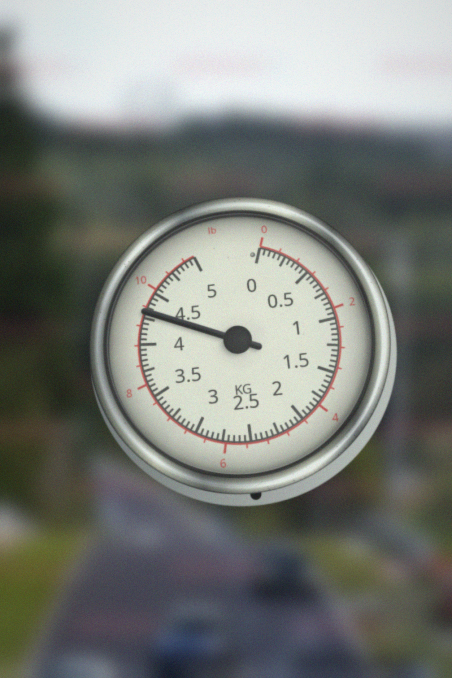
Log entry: 4.3 kg
